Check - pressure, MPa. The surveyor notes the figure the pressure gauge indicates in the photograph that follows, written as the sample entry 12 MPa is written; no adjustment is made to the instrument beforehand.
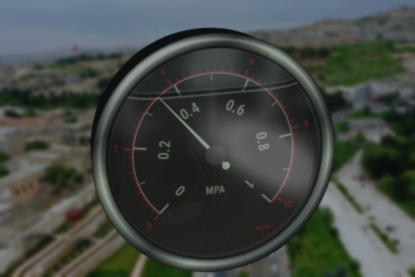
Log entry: 0.35 MPa
